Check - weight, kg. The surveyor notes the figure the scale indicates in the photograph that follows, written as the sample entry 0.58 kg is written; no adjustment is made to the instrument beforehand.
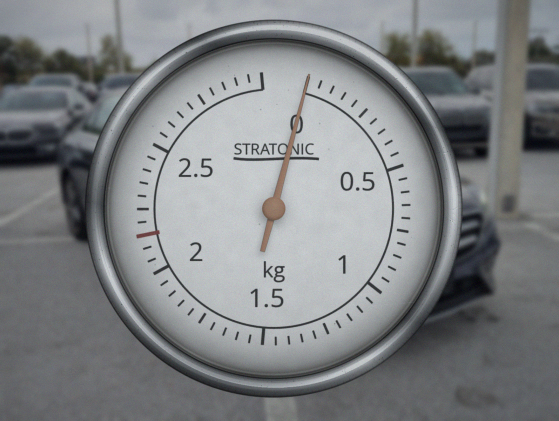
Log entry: 0 kg
